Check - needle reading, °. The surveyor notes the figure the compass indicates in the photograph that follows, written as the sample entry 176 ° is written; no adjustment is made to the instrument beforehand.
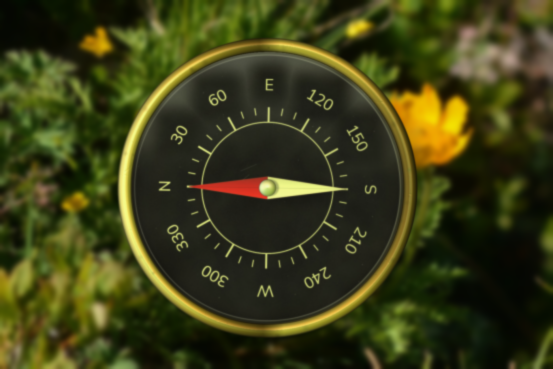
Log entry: 0 °
